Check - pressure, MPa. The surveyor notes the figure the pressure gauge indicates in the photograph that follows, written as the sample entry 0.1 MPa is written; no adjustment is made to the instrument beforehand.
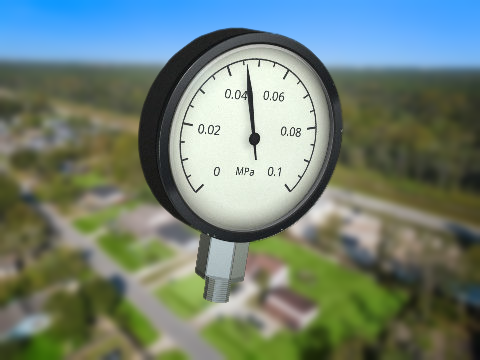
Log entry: 0.045 MPa
